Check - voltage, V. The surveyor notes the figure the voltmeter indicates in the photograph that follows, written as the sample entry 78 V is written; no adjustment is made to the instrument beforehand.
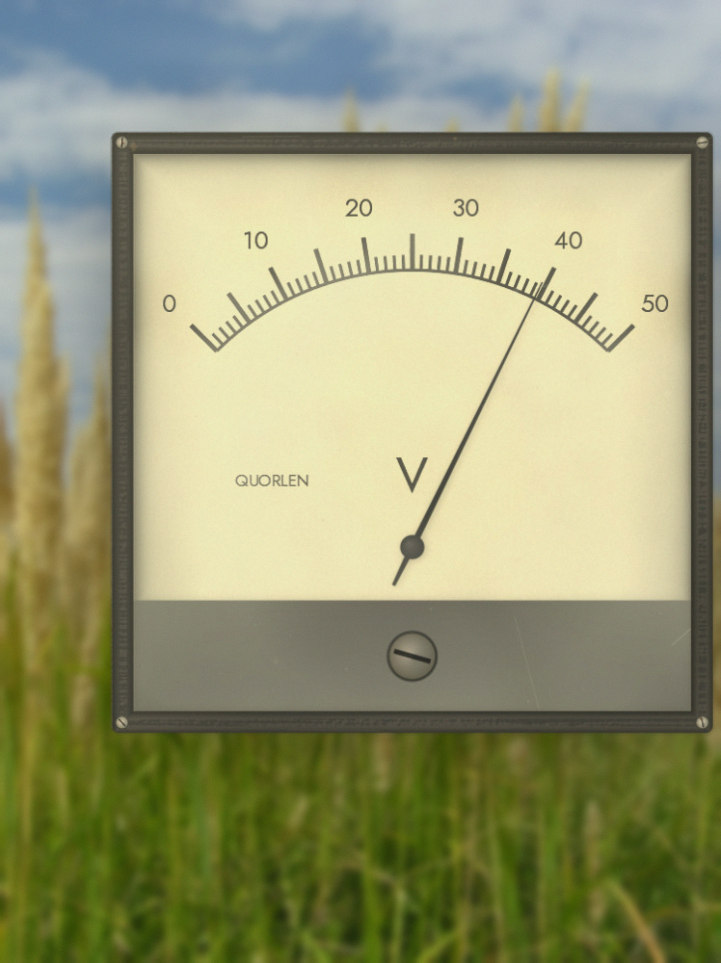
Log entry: 39.5 V
